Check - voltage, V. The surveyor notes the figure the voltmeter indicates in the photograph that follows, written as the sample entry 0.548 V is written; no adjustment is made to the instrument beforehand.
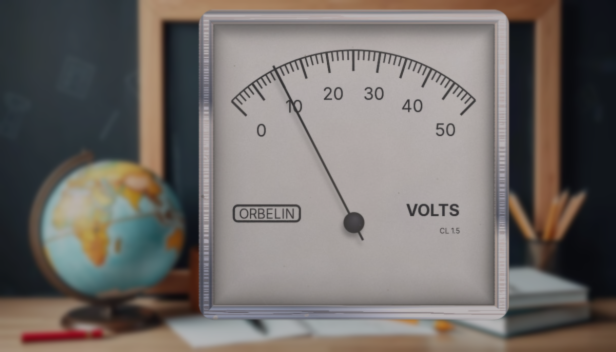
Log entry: 10 V
